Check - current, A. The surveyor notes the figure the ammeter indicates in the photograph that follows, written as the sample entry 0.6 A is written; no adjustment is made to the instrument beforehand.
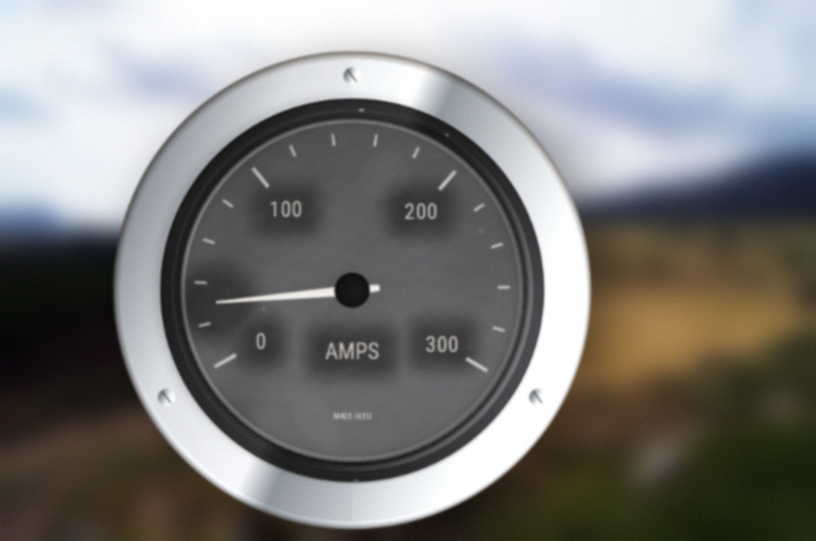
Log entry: 30 A
